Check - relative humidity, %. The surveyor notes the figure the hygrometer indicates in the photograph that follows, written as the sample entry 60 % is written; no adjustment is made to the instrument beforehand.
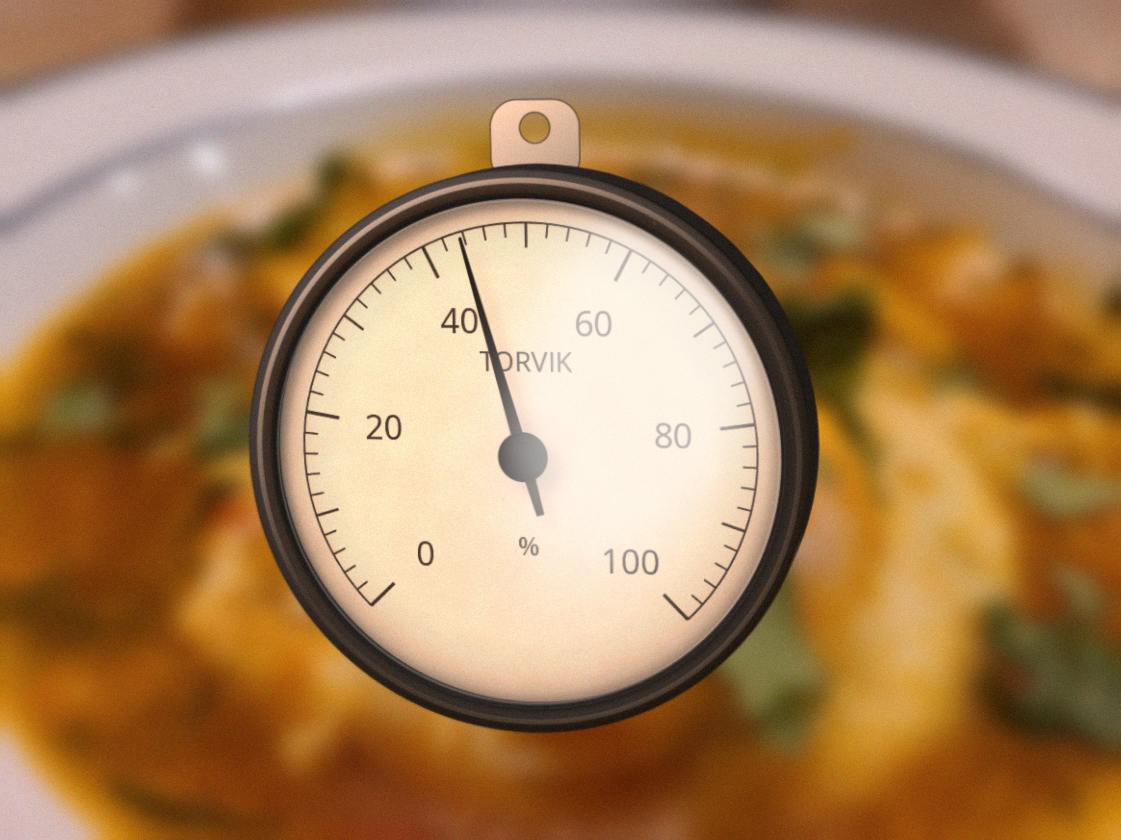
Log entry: 44 %
